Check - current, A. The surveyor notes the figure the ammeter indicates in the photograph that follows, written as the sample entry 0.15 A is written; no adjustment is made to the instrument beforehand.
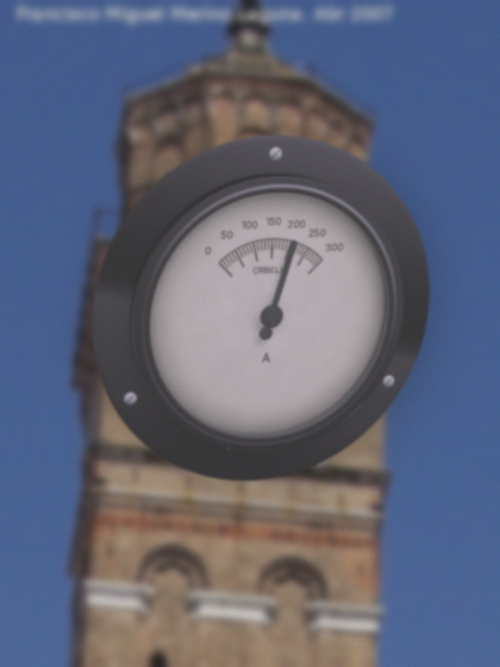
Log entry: 200 A
